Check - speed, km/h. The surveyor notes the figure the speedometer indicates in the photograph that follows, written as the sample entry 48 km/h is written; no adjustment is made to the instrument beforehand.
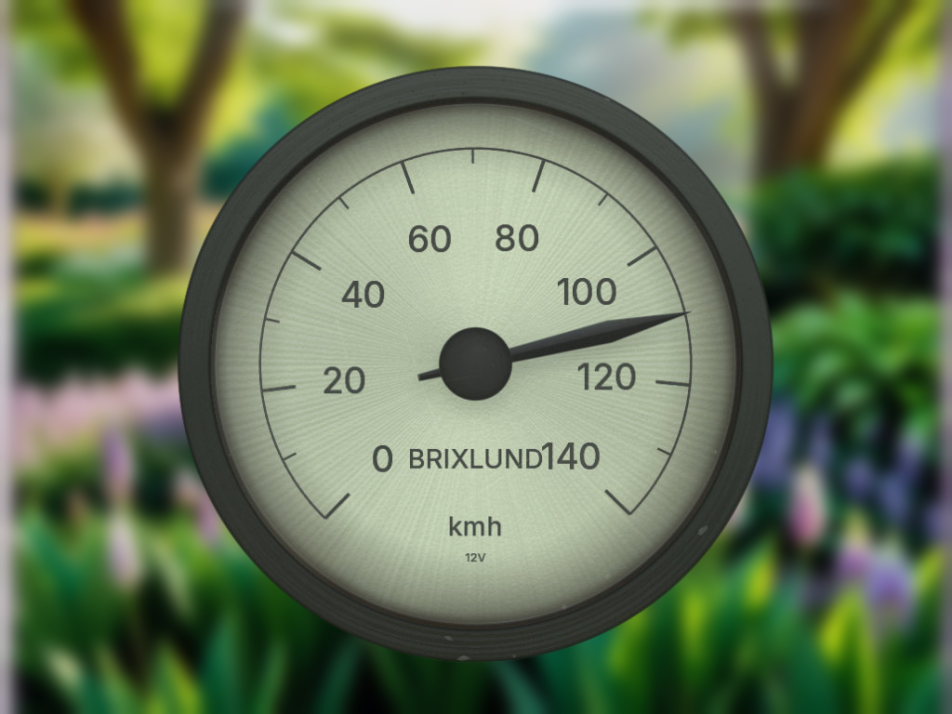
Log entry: 110 km/h
